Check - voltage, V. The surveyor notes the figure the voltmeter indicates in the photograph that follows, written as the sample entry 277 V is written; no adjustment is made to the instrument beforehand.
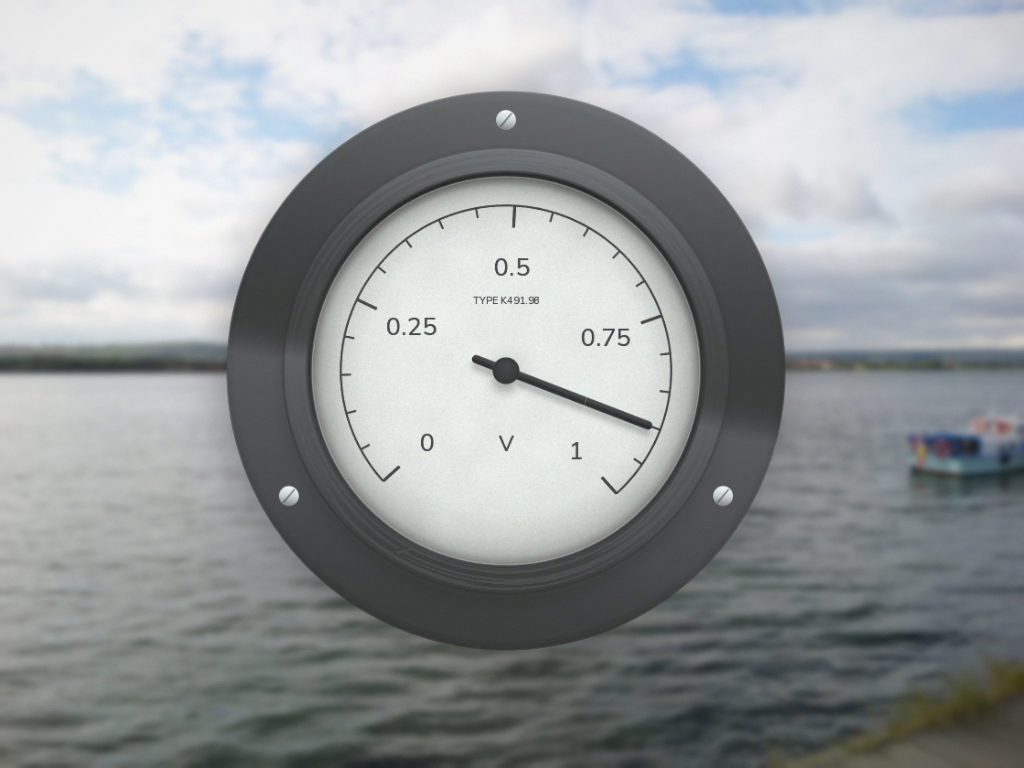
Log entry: 0.9 V
